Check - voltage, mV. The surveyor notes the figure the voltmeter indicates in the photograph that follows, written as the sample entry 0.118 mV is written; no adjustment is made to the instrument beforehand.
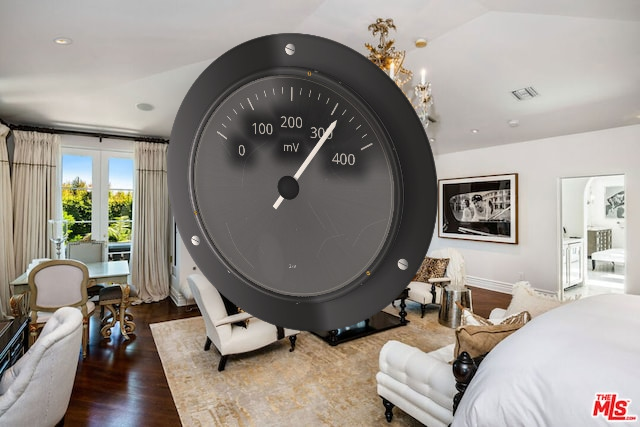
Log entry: 320 mV
